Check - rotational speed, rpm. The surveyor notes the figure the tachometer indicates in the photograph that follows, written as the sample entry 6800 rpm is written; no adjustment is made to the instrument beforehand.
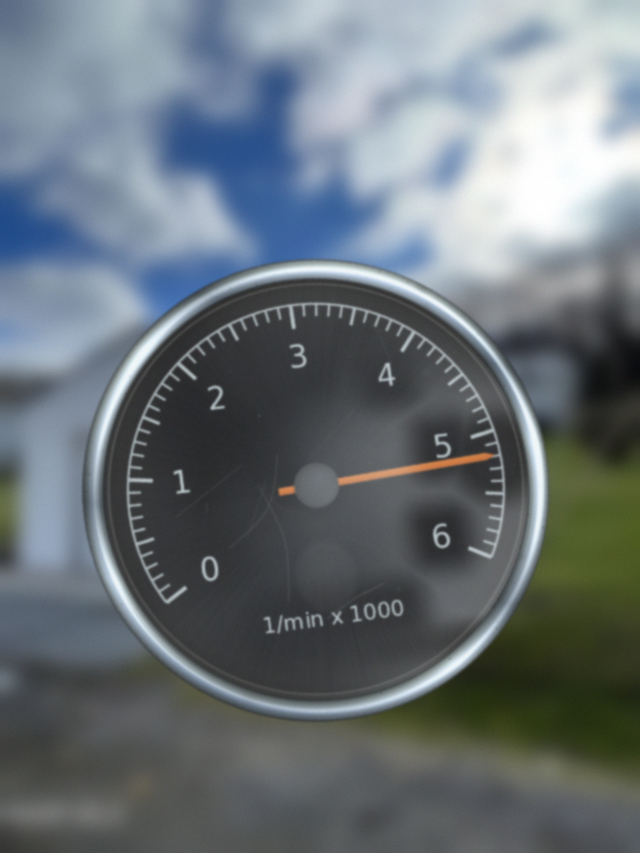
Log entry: 5200 rpm
